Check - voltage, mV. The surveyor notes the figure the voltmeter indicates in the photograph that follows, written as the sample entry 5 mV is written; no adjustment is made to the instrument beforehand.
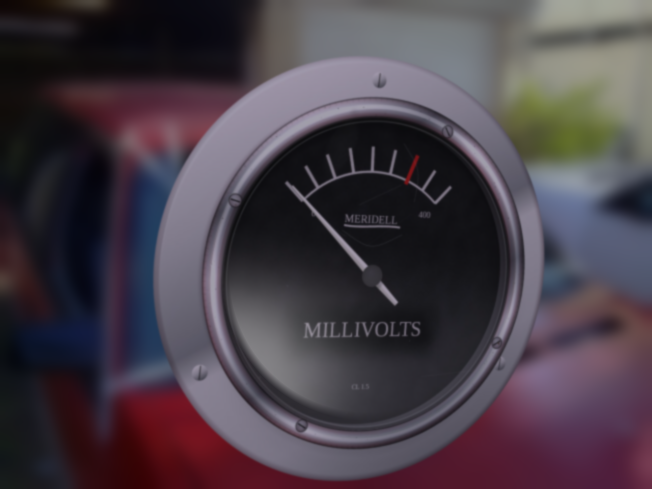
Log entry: 0 mV
